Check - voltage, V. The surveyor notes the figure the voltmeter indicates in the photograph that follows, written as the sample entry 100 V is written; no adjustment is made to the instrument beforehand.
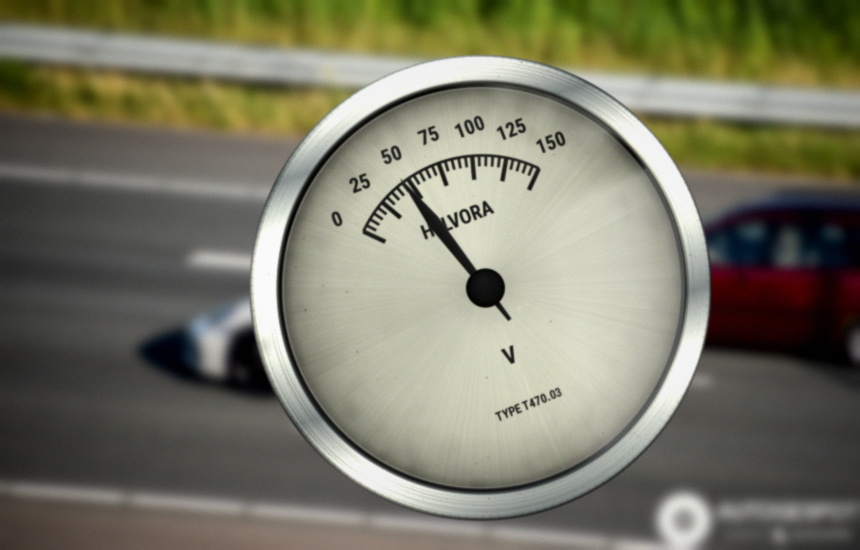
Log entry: 45 V
